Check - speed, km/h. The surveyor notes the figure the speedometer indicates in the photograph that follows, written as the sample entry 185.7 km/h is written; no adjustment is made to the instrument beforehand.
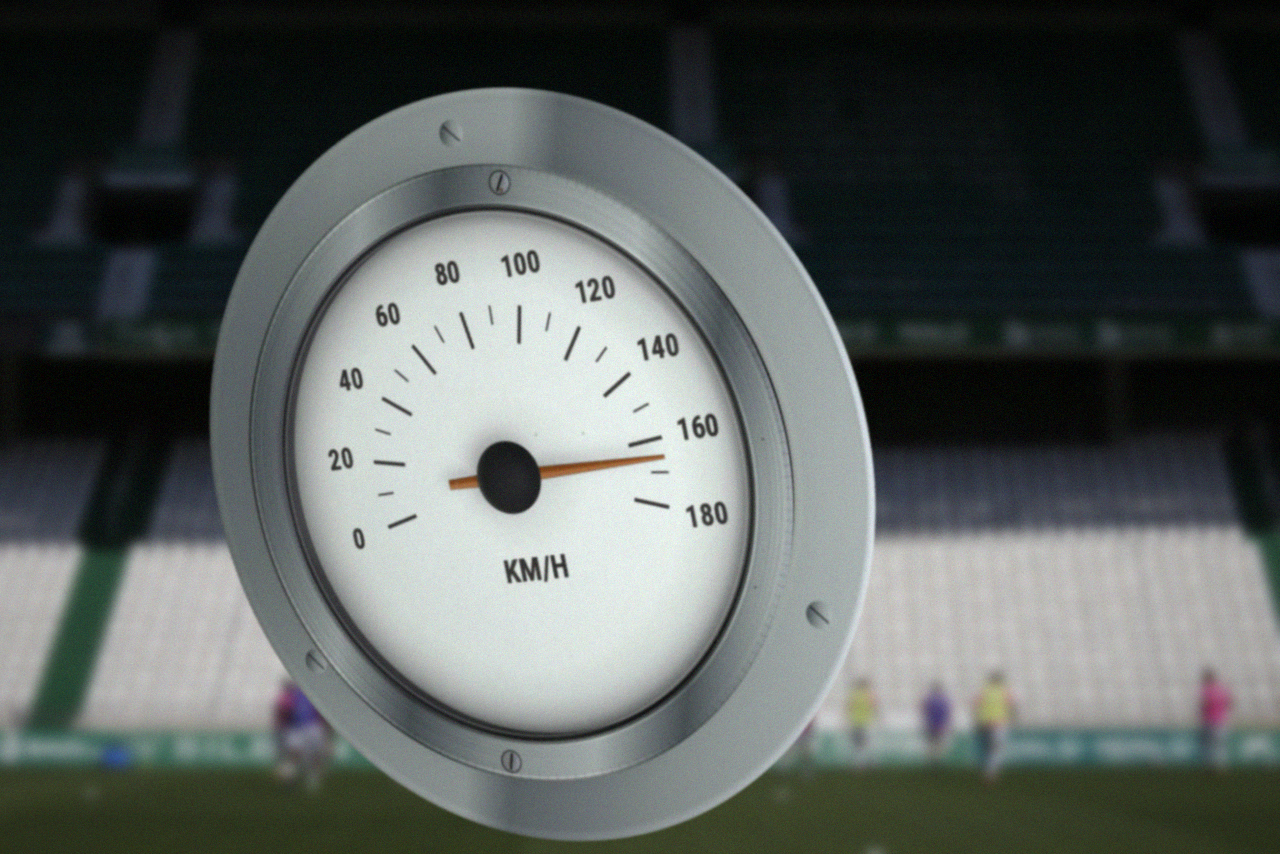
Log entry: 165 km/h
